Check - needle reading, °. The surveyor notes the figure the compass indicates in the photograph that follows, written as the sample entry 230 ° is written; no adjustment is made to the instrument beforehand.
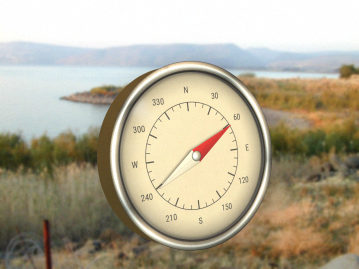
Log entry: 60 °
